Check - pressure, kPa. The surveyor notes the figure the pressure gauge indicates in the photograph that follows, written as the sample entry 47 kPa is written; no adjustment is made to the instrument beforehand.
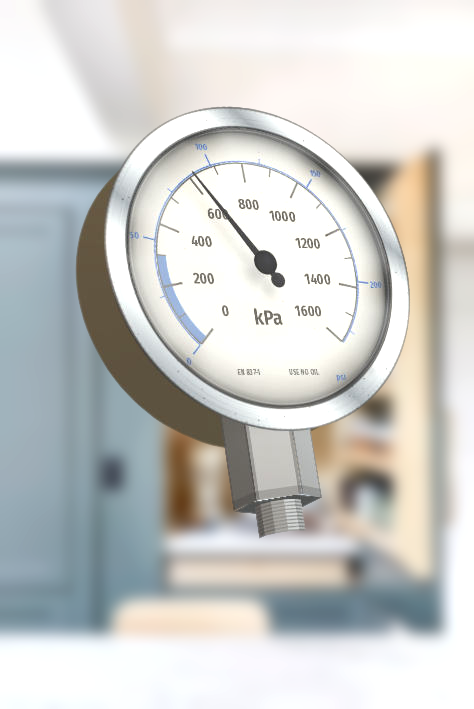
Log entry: 600 kPa
